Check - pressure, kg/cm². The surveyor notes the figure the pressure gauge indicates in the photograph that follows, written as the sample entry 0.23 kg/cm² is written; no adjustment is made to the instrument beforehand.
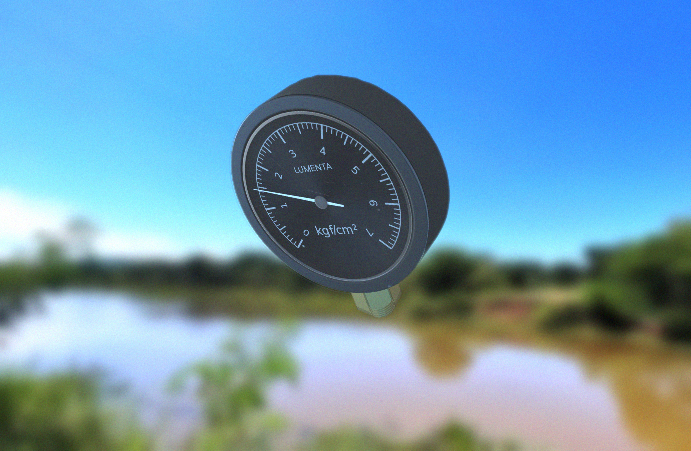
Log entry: 1.5 kg/cm²
